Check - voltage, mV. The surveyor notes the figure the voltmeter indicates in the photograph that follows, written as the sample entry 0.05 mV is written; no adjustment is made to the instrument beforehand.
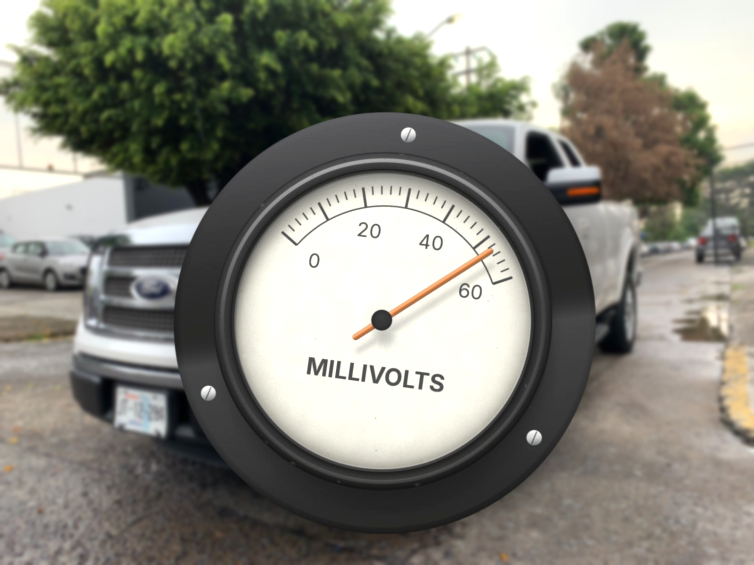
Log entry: 53 mV
